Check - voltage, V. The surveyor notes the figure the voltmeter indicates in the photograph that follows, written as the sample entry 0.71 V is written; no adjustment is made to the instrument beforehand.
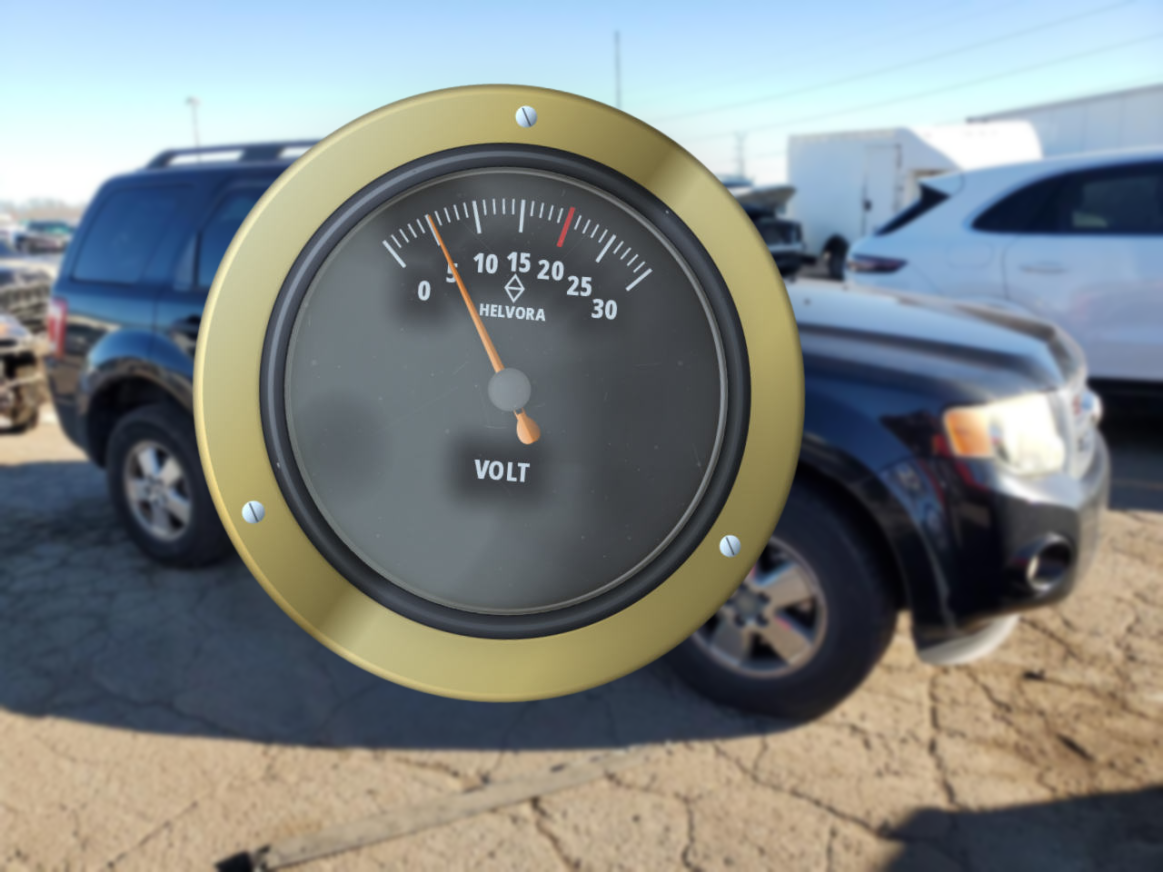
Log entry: 5 V
